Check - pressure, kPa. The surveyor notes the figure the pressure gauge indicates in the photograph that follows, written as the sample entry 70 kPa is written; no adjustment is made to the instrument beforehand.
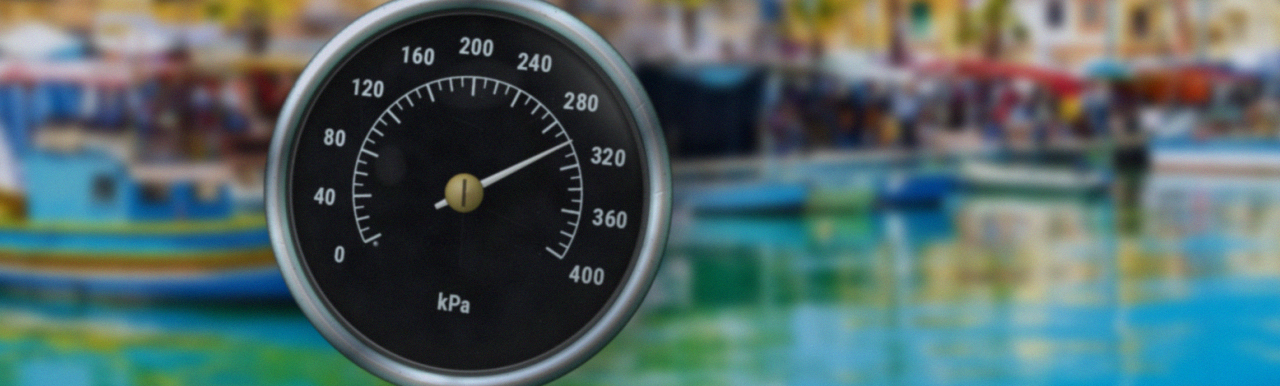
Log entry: 300 kPa
